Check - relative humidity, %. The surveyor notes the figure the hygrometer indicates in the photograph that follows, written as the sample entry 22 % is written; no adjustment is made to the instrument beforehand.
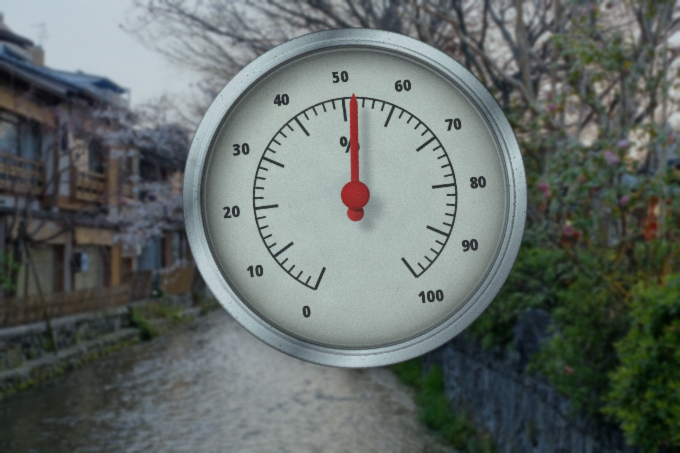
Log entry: 52 %
